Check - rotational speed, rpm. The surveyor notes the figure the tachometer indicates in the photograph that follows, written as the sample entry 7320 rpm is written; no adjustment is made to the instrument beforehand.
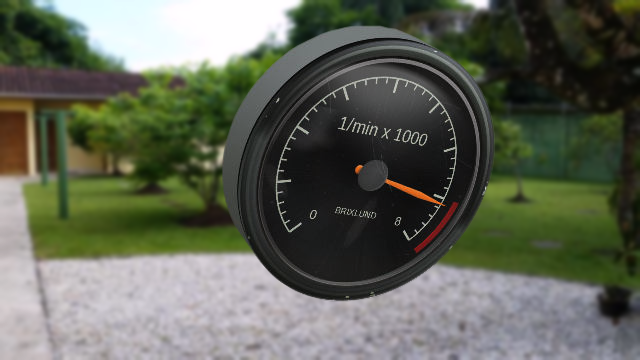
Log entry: 7100 rpm
